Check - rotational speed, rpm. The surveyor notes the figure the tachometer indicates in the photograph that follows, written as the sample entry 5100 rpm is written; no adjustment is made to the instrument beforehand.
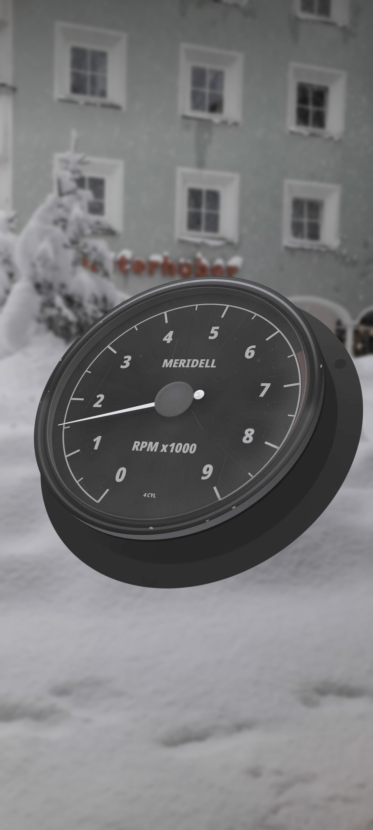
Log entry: 1500 rpm
